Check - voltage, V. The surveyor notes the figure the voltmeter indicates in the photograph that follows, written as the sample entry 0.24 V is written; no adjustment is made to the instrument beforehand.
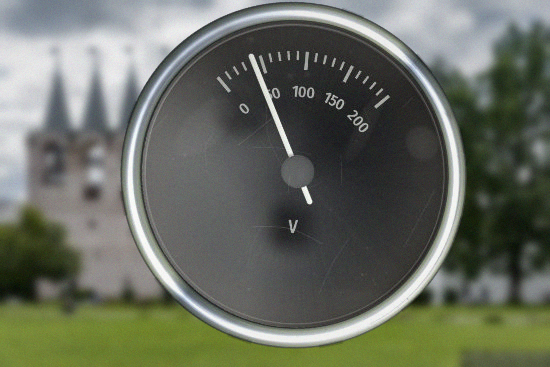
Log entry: 40 V
